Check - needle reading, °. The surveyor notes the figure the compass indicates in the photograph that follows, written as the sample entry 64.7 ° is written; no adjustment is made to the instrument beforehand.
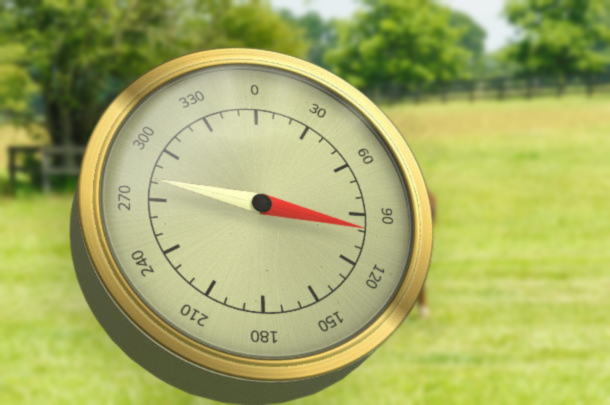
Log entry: 100 °
